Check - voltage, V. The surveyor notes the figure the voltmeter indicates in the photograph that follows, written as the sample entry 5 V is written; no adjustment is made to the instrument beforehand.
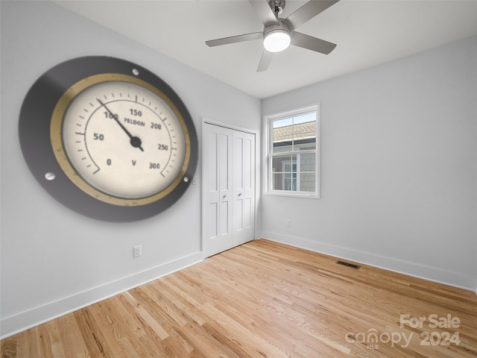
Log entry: 100 V
